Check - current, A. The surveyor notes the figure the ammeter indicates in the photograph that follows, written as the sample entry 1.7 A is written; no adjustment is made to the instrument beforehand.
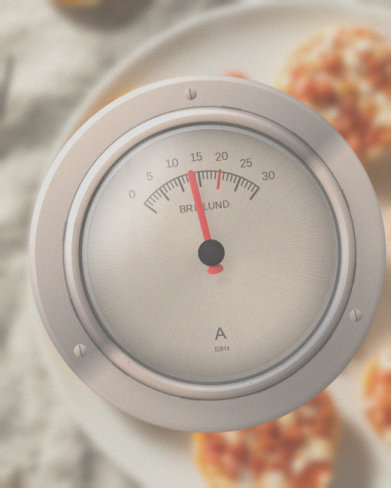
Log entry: 13 A
